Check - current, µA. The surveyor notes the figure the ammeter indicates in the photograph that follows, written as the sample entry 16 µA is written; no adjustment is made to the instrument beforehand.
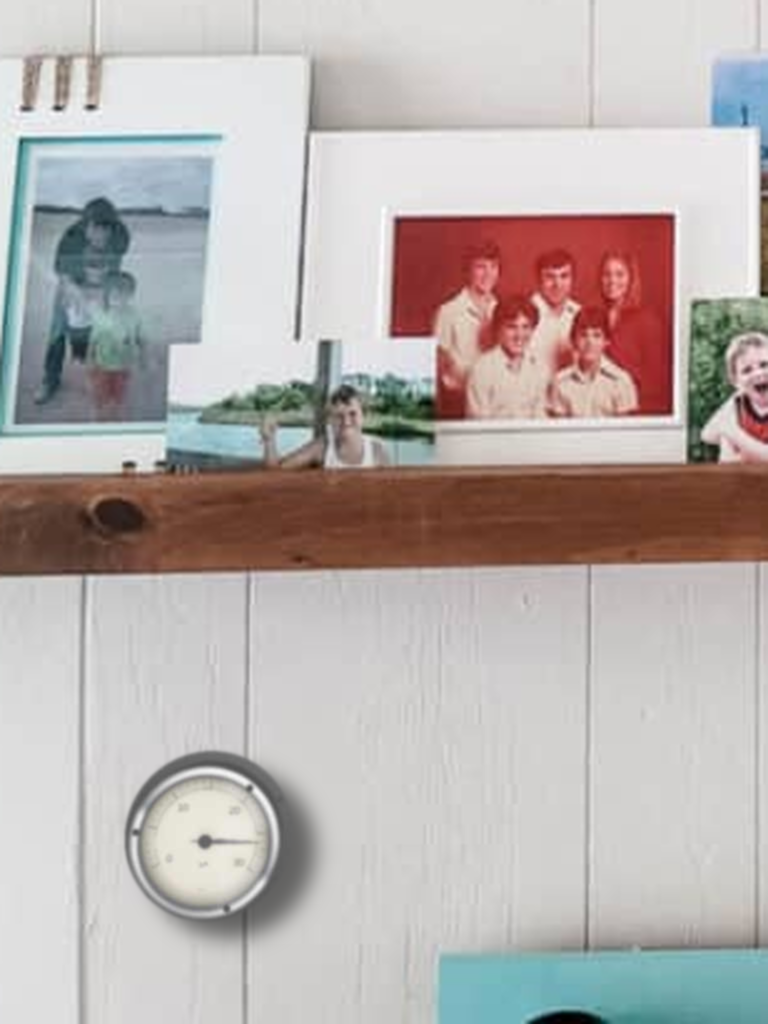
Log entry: 26 µA
